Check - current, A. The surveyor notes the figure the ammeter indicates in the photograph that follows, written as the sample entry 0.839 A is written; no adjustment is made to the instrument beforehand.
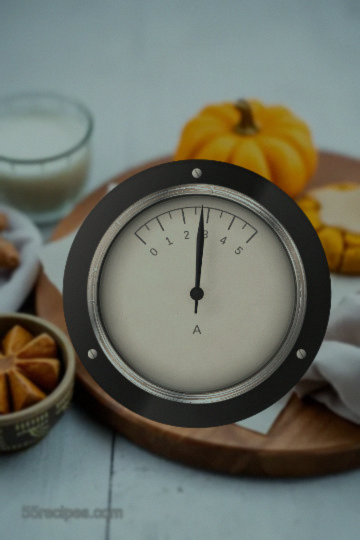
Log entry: 2.75 A
